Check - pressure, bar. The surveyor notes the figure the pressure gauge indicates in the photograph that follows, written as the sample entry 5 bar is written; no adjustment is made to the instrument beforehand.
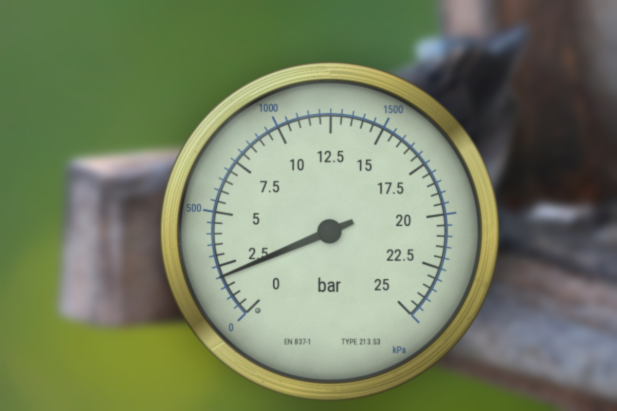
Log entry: 2 bar
